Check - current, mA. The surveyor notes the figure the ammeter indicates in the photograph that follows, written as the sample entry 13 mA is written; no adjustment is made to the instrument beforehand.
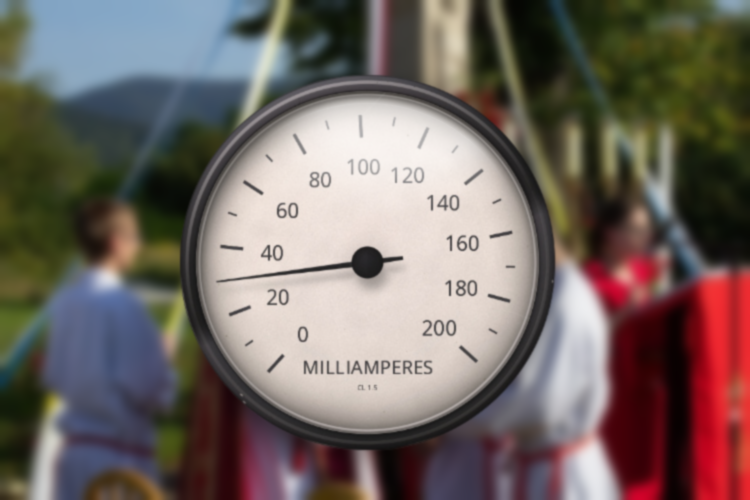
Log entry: 30 mA
